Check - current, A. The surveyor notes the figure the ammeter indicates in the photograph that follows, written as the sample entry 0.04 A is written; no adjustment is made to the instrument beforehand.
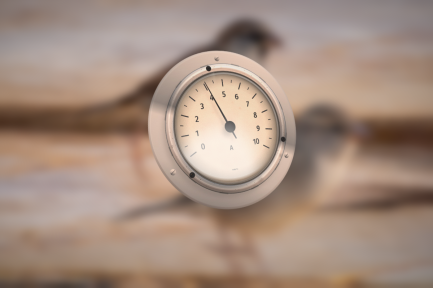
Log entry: 4 A
